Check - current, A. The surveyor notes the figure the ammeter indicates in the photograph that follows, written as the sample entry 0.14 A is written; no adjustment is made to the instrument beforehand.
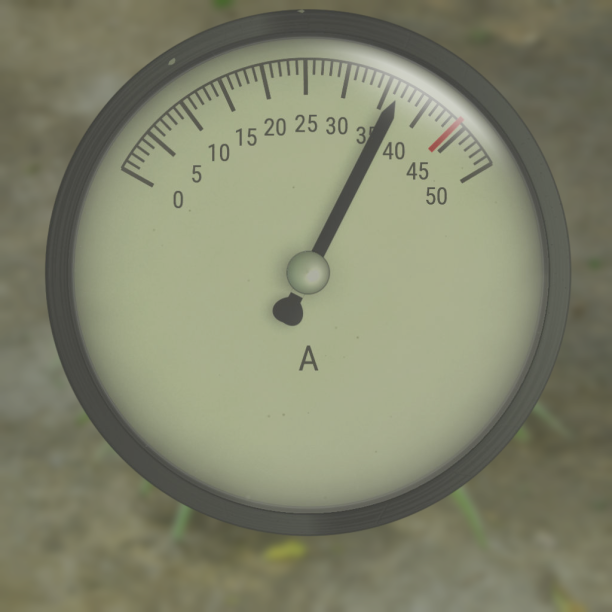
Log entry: 36.5 A
